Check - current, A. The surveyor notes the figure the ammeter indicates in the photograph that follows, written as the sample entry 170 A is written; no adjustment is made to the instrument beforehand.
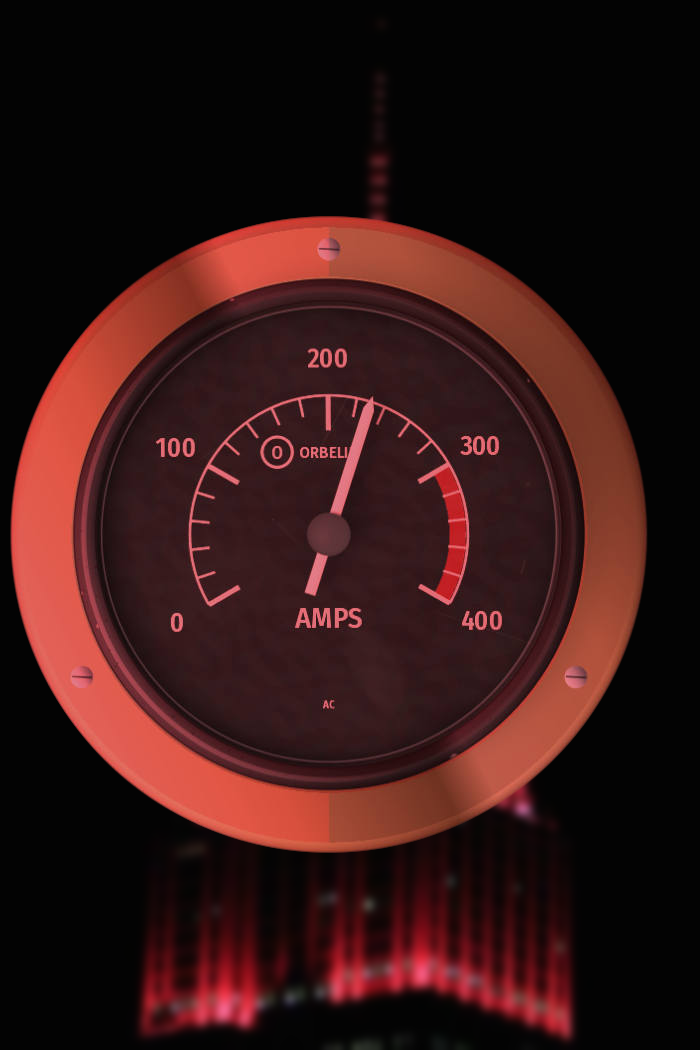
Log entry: 230 A
